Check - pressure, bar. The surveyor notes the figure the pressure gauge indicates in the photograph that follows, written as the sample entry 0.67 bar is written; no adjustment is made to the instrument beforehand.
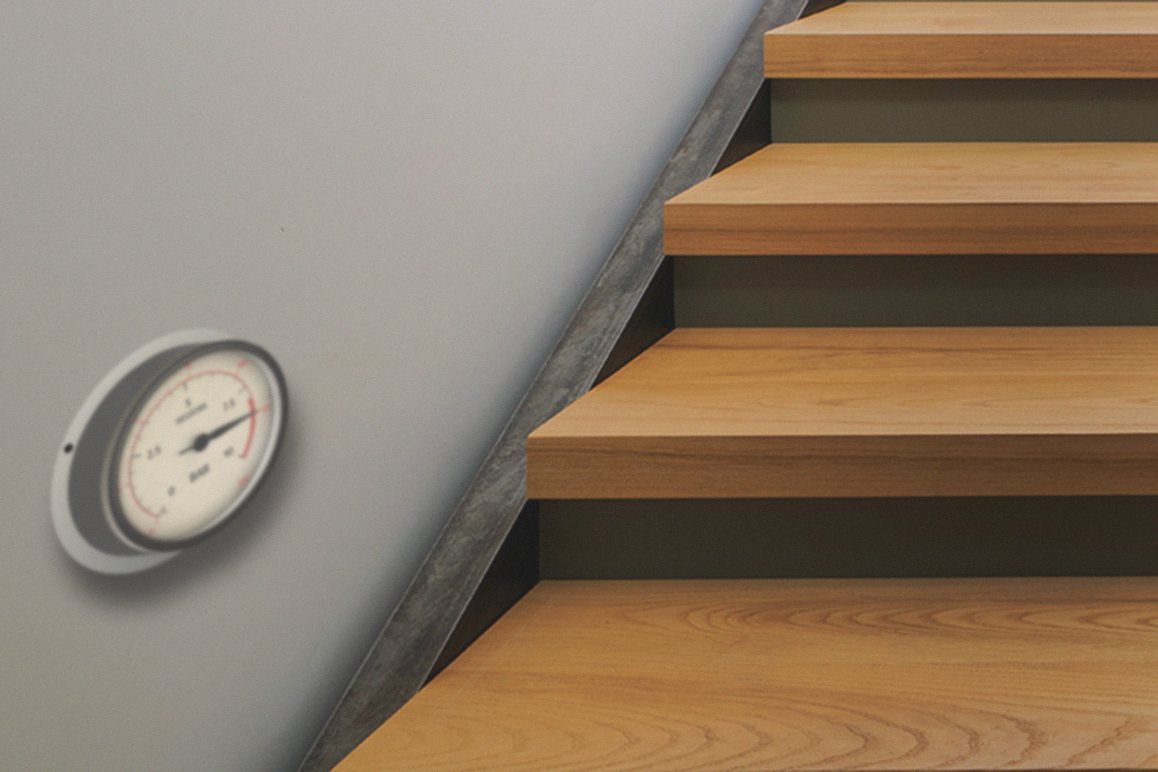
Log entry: 8.5 bar
